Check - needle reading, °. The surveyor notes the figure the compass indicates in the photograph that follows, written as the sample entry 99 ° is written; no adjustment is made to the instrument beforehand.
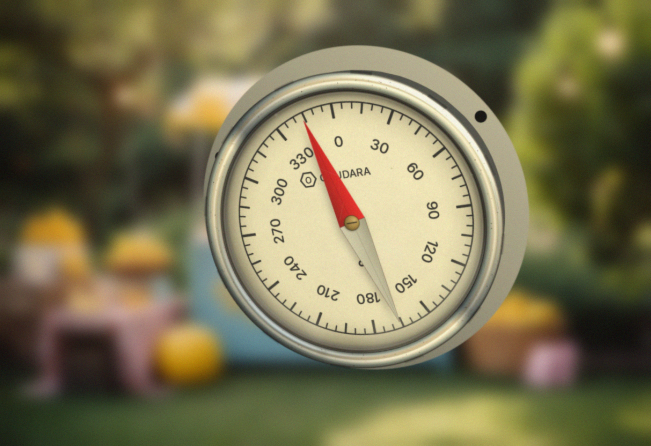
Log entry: 345 °
